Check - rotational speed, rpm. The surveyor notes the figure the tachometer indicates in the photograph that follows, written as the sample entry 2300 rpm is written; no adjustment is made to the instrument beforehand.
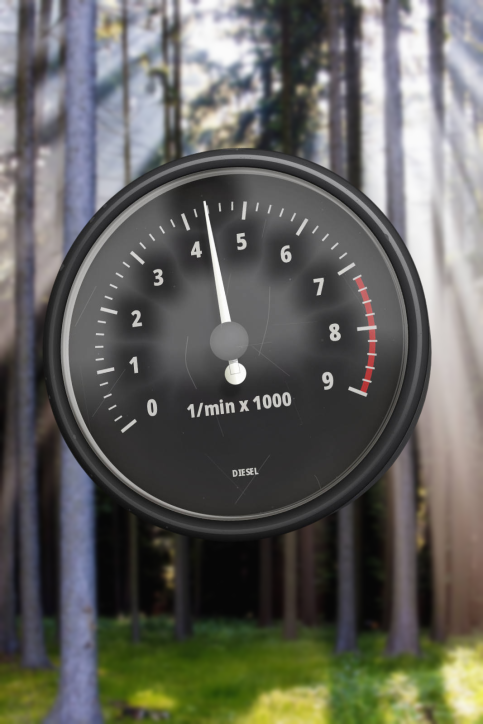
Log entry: 4400 rpm
